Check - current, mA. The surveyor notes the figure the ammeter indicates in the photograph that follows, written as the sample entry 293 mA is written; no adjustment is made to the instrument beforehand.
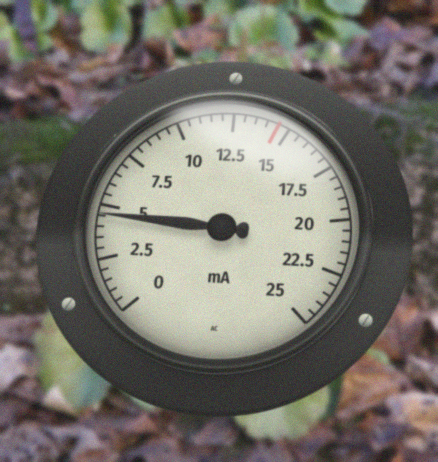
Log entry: 4.5 mA
